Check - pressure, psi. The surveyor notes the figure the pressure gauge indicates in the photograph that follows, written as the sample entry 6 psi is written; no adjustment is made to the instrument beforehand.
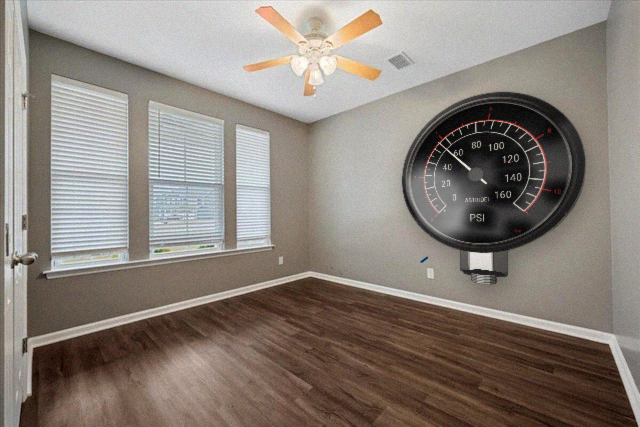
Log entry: 55 psi
